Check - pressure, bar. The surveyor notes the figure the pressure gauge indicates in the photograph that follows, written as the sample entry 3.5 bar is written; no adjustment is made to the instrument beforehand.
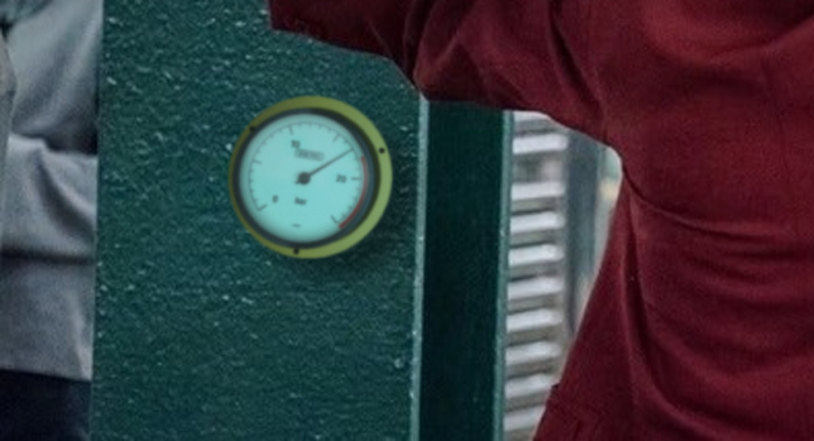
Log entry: 17 bar
